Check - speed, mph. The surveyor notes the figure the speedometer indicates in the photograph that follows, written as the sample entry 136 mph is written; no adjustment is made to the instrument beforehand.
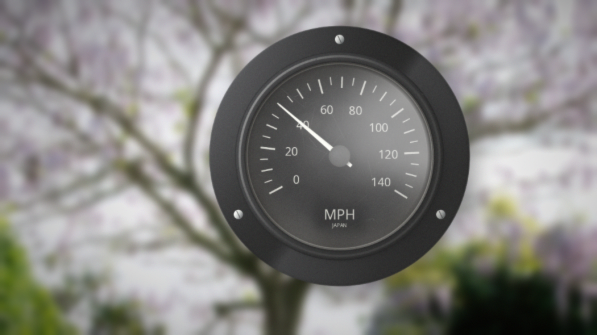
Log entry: 40 mph
